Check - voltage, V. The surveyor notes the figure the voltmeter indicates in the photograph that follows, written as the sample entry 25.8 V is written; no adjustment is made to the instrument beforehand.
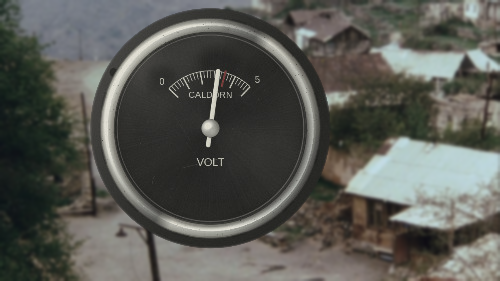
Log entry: 3 V
